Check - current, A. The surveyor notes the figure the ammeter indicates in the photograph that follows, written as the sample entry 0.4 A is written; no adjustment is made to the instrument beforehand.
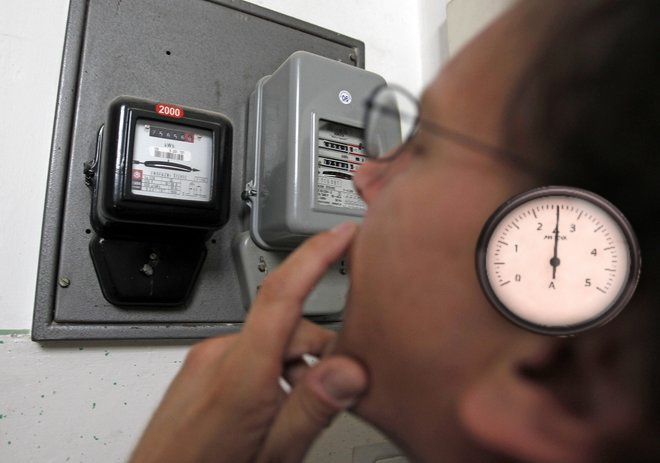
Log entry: 2.5 A
